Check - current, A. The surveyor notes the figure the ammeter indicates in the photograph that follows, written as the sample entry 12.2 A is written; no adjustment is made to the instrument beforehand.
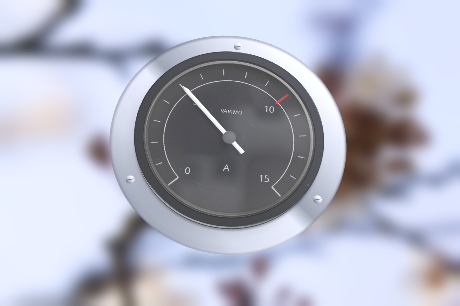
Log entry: 5 A
